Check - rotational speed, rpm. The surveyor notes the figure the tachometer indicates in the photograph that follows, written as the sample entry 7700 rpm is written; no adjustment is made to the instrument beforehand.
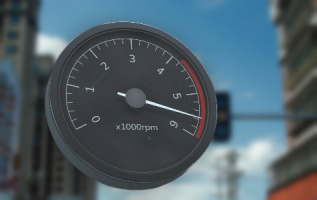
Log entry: 5600 rpm
